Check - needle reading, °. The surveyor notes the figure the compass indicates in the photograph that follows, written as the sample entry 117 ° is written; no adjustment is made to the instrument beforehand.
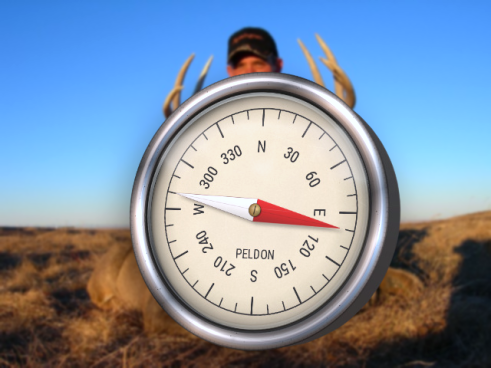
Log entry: 100 °
